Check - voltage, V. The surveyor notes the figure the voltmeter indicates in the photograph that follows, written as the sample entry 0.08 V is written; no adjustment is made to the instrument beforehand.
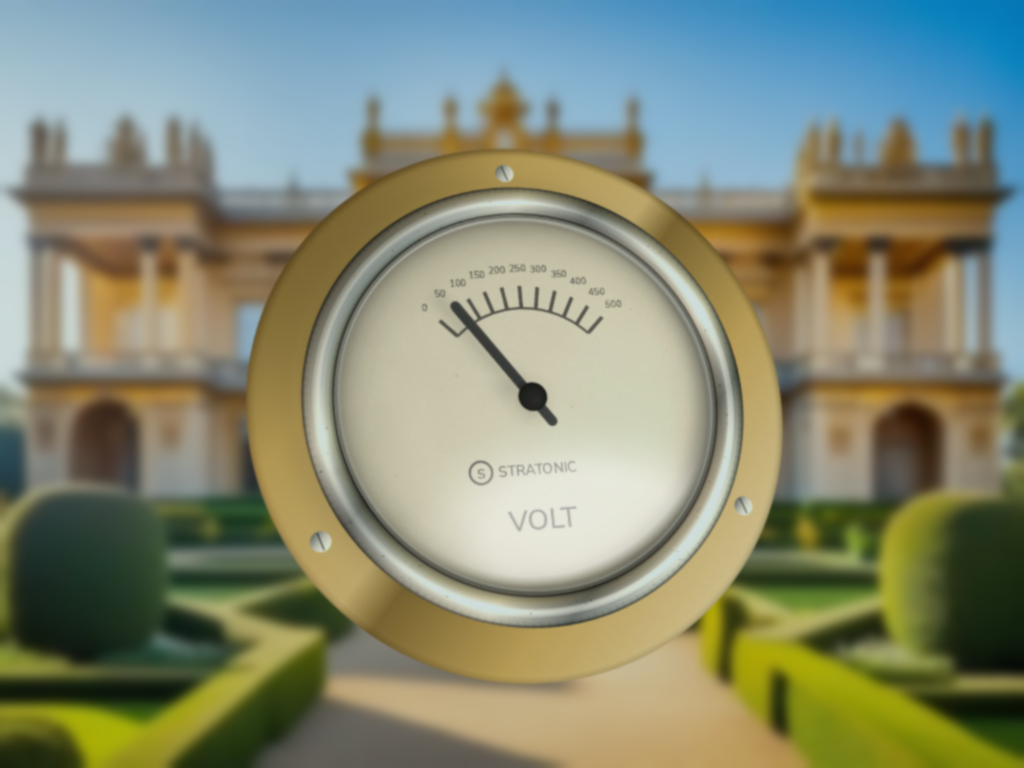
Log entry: 50 V
